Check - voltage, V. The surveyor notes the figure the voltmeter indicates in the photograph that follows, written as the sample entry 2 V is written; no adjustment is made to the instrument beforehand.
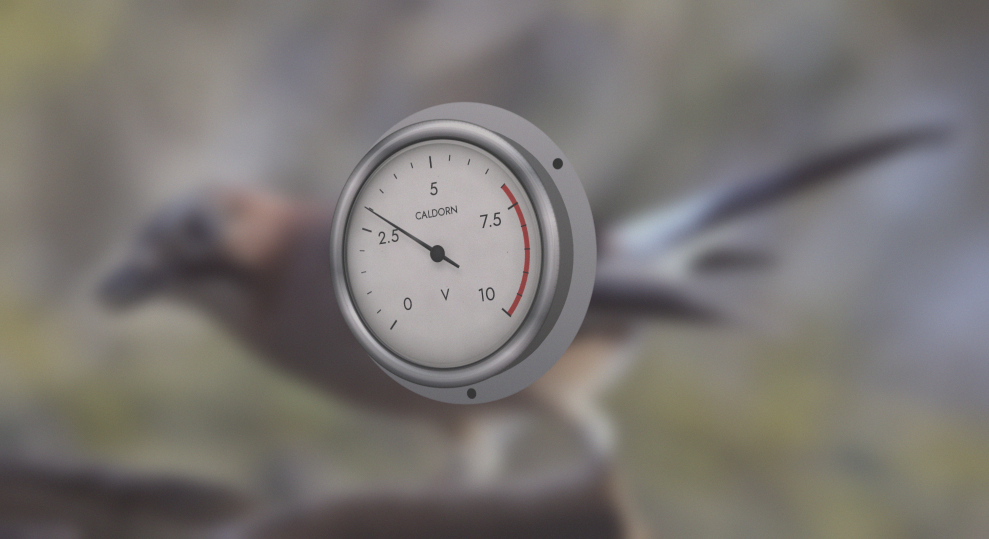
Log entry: 3 V
